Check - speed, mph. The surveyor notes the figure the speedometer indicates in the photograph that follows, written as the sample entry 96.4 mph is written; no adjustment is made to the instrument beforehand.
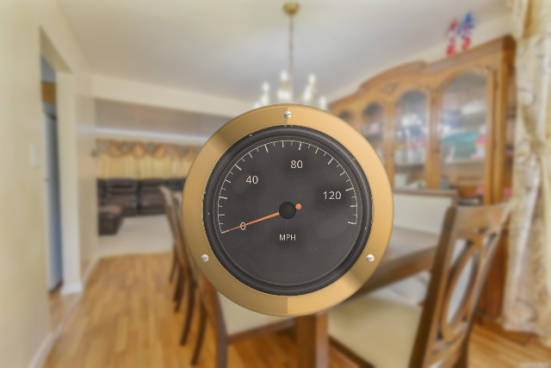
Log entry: 0 mph
